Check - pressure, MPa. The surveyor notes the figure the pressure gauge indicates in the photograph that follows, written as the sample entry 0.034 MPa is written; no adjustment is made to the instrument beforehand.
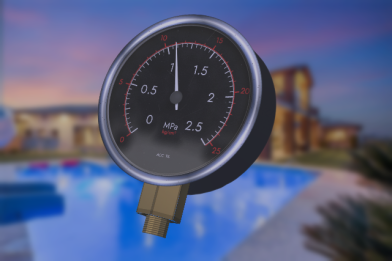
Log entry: 1.1 MPa
